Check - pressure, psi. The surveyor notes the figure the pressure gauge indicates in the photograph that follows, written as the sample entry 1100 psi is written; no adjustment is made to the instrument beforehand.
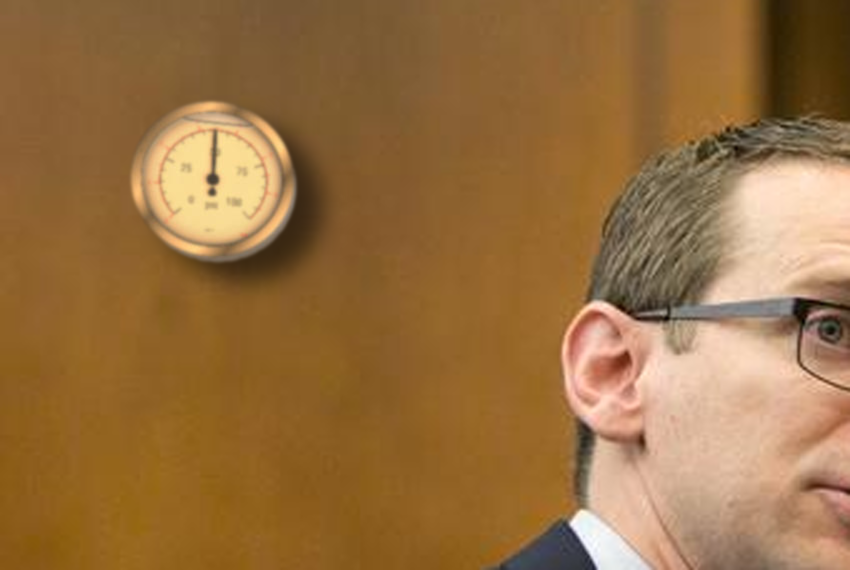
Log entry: 50 psi
